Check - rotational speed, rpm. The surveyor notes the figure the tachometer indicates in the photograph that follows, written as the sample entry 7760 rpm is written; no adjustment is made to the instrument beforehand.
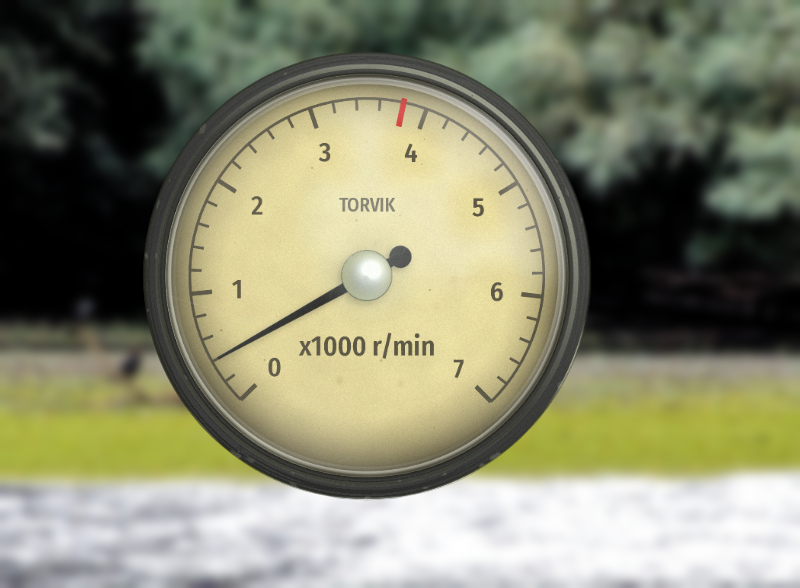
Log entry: 400 rpm
